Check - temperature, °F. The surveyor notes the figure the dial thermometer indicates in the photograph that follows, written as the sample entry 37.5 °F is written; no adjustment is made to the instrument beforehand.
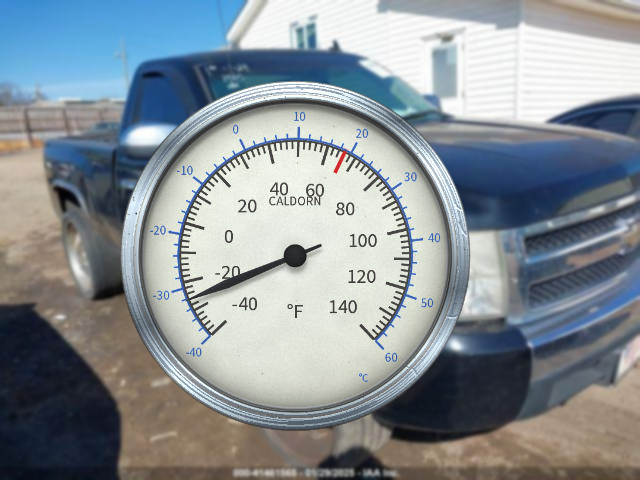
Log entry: -26 °F
